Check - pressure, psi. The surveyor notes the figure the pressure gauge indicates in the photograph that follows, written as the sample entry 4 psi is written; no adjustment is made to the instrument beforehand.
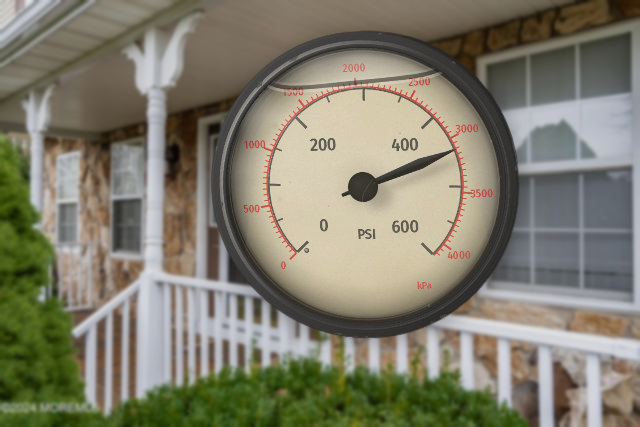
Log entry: 450 psi
